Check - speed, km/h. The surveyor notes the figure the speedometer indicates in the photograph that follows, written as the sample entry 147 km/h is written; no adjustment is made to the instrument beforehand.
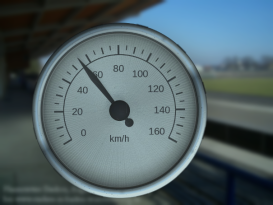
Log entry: 55 km/h
